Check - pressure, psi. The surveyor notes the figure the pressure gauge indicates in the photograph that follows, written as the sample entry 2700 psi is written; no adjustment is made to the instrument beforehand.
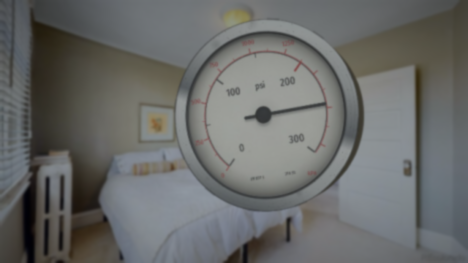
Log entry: 250 psi
